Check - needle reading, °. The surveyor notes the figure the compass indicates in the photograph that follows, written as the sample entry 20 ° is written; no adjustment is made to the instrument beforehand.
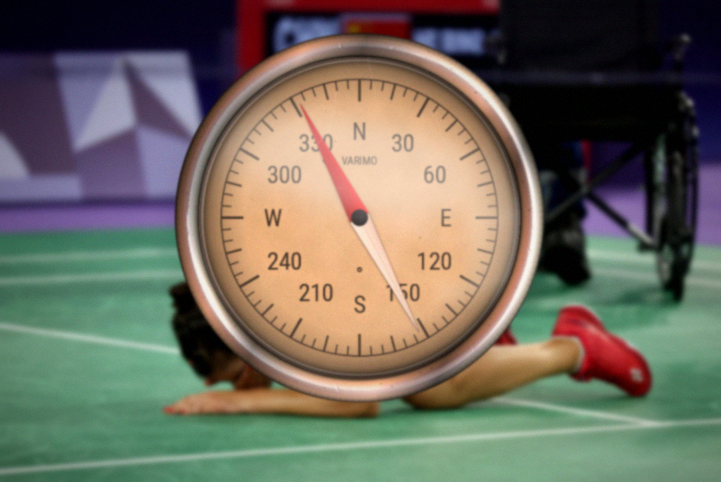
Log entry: 332.5 °
